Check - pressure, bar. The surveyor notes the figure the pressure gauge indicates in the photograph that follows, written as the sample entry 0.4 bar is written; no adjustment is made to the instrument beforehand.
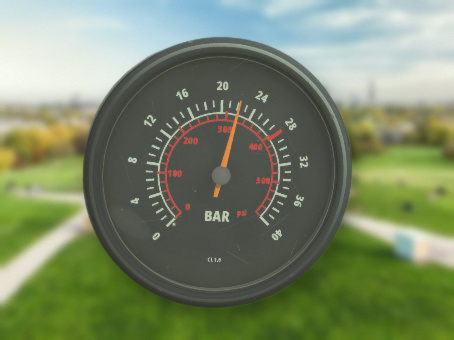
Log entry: 22 bar
